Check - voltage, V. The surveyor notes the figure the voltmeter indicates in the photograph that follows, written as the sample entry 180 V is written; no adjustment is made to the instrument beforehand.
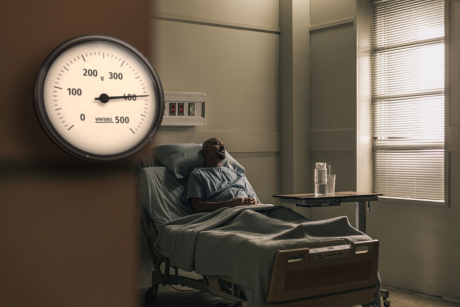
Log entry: 400 V
